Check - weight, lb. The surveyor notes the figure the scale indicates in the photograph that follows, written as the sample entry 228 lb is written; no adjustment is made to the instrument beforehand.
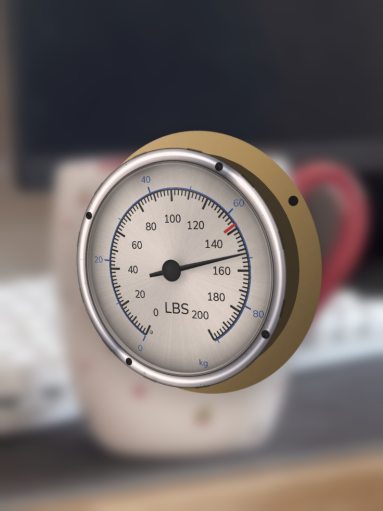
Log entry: 152 lb
